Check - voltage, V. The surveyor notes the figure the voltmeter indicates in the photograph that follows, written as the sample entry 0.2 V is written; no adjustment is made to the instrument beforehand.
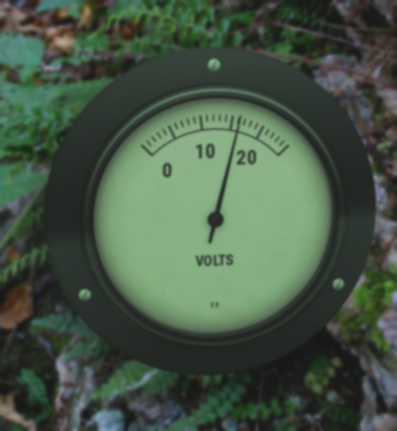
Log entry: 16 V
